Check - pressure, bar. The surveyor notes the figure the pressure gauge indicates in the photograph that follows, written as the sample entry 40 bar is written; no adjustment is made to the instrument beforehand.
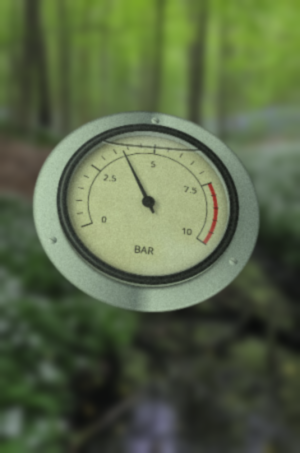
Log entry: 3.75 bar
